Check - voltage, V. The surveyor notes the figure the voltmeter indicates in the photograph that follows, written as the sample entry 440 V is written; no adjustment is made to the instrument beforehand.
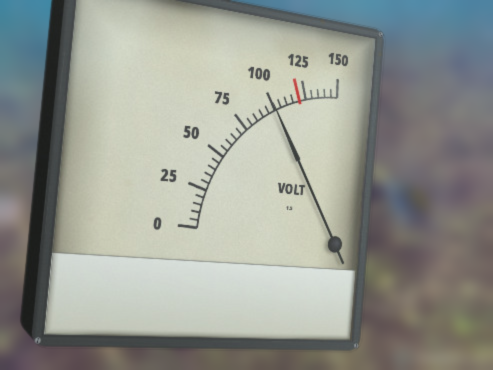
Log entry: 100 V
